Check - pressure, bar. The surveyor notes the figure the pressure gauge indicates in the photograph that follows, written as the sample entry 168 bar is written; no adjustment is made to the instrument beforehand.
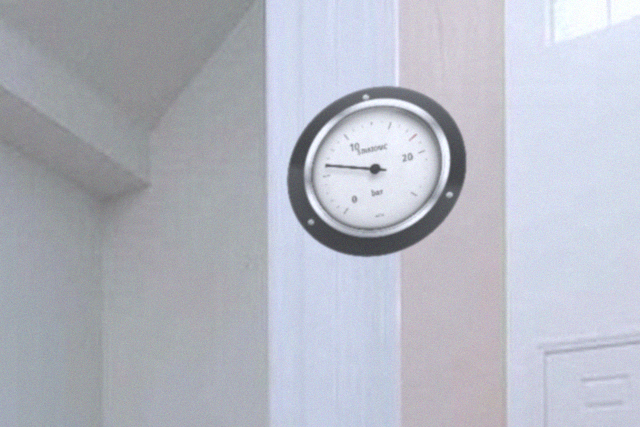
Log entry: 6 bar
